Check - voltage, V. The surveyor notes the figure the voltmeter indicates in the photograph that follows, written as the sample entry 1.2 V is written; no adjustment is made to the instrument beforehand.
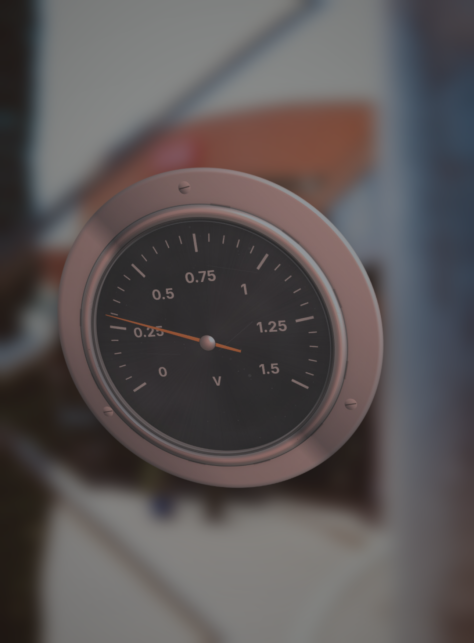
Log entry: 0.3 V
